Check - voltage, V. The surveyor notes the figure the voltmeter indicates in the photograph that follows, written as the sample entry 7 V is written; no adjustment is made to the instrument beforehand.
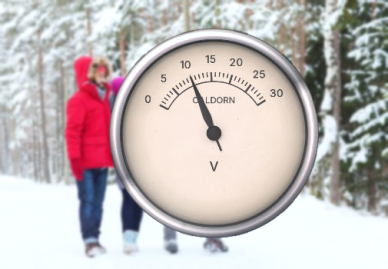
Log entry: 10 V
